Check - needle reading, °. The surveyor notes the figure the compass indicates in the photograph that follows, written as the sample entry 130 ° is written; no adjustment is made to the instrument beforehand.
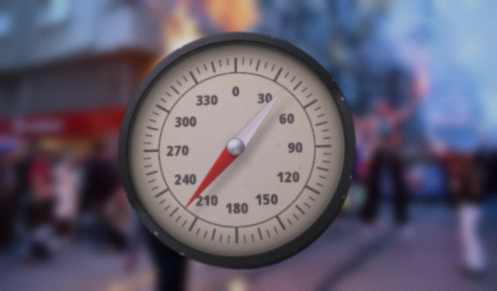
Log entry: 220 °
